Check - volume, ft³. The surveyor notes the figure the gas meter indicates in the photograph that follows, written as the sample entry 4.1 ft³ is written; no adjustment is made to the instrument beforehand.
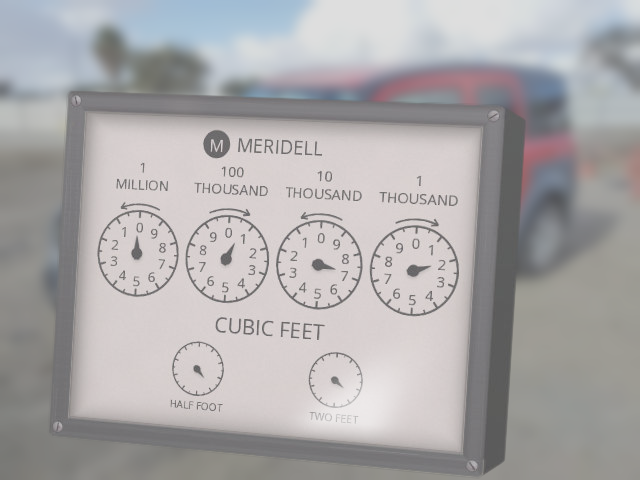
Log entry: 7200 ft³
